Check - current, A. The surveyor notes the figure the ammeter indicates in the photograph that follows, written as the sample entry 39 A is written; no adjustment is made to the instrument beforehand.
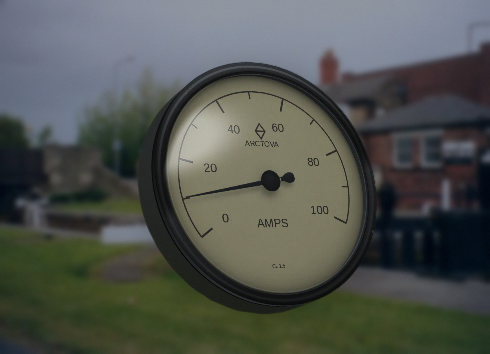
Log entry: 10 A
